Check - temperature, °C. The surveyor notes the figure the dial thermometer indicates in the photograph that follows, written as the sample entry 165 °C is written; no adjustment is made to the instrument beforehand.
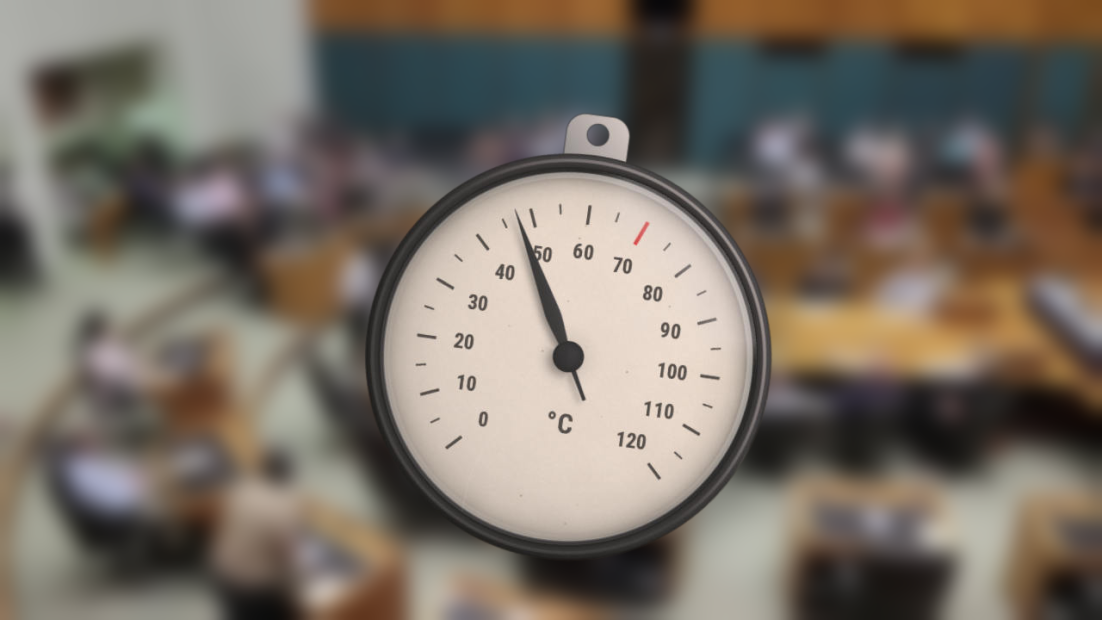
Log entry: 47.5 °C
